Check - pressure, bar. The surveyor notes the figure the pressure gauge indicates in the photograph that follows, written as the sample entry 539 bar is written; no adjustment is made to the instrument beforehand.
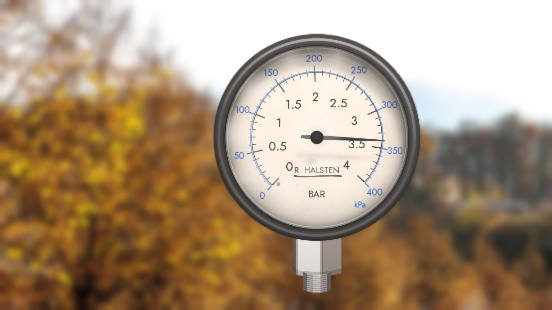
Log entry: 3.4 bar
